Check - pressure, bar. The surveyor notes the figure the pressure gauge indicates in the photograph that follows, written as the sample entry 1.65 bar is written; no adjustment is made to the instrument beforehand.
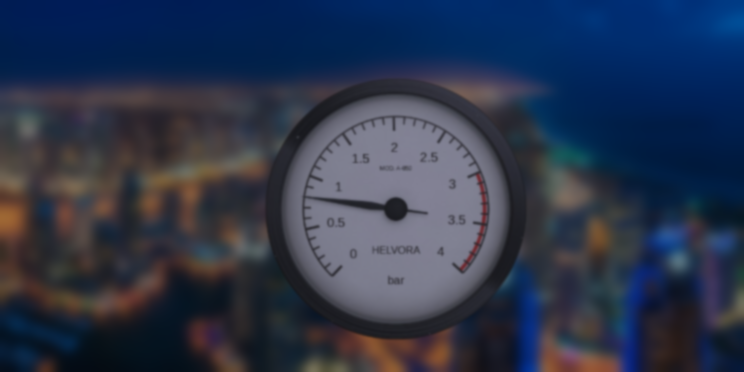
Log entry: 0.8 bar
